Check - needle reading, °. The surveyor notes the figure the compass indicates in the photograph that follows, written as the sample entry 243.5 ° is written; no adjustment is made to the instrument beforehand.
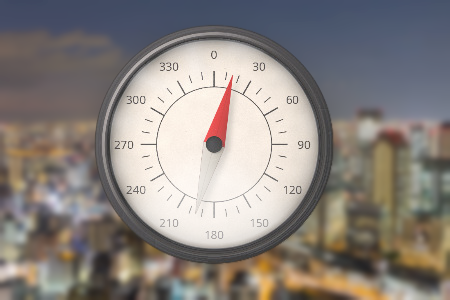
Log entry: 15 °
